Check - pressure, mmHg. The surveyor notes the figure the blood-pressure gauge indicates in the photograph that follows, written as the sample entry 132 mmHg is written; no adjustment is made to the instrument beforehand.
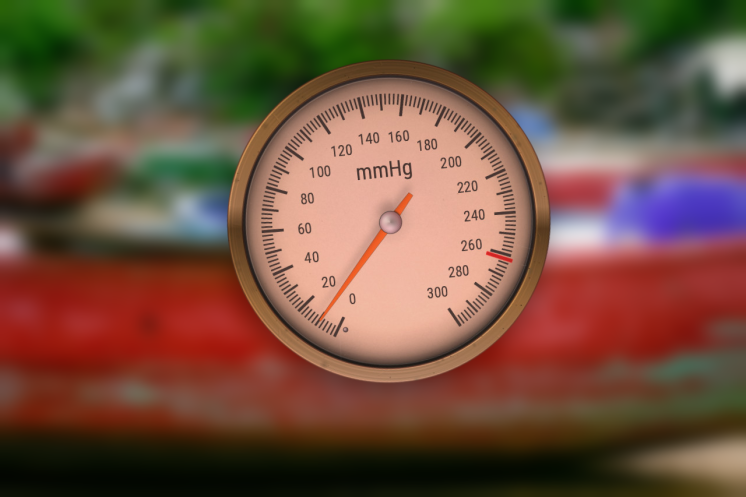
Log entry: 10 mmHg
